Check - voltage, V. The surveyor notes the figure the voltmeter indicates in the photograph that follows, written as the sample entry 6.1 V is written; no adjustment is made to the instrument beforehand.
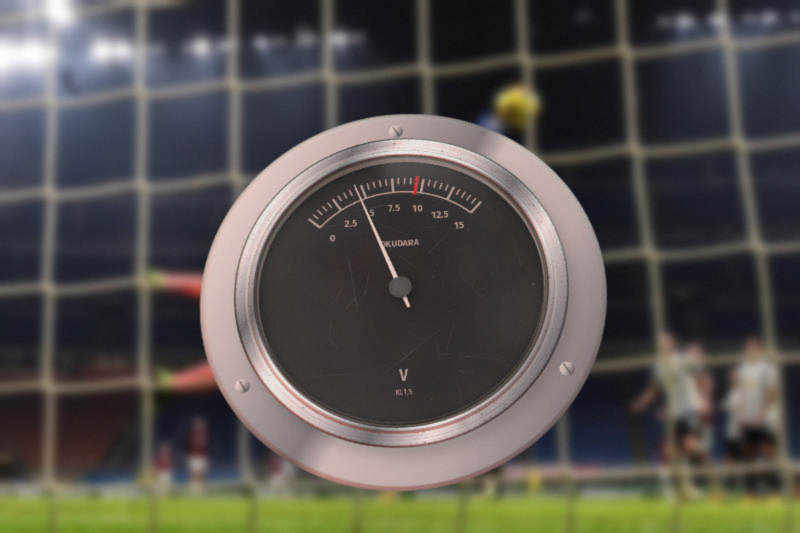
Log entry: 4.5 V
